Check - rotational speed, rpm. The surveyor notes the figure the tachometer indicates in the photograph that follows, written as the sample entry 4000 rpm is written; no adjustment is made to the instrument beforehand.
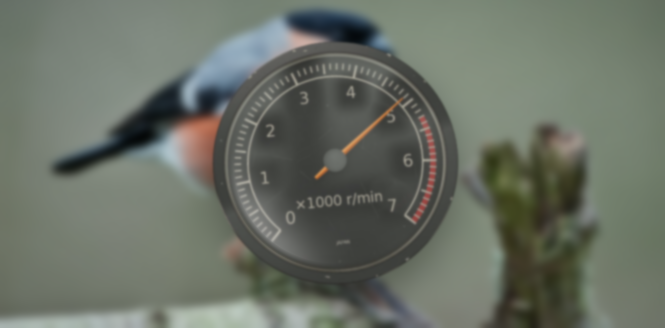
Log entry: 4900 rpm
